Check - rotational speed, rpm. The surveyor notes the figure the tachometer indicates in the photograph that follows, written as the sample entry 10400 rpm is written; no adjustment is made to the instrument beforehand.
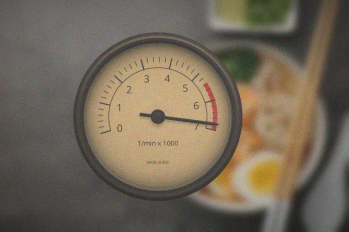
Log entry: 6800 rpm
